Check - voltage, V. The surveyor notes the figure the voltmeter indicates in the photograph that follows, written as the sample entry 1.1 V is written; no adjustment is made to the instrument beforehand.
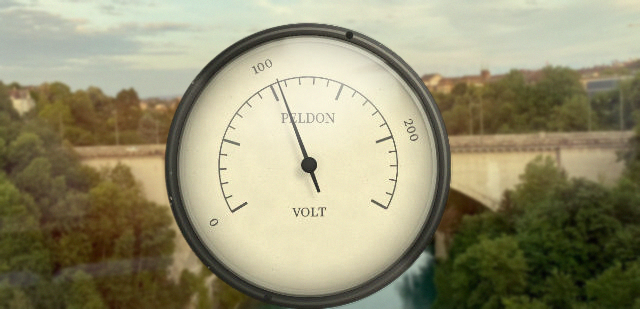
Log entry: 105 V
